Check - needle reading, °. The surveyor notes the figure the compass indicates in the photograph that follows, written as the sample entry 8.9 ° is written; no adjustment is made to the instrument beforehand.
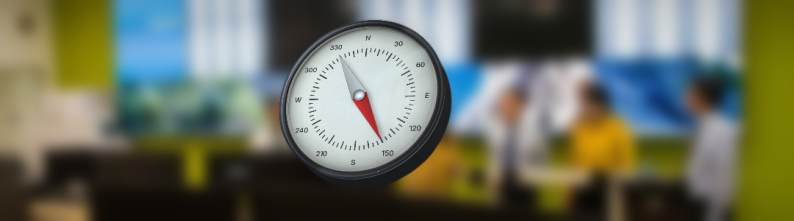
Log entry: 150 °
